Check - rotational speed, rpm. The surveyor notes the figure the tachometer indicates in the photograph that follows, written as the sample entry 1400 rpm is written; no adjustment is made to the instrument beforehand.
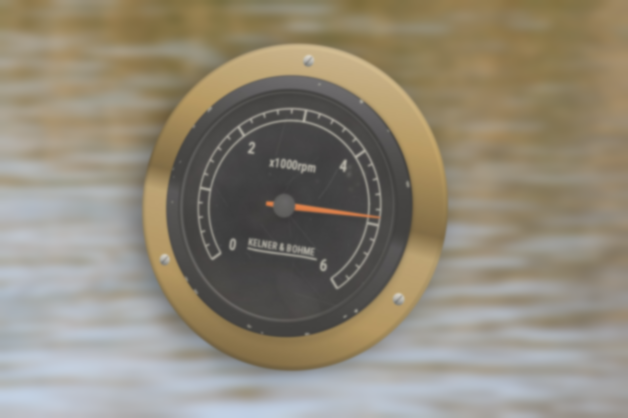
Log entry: 4900 rpm
